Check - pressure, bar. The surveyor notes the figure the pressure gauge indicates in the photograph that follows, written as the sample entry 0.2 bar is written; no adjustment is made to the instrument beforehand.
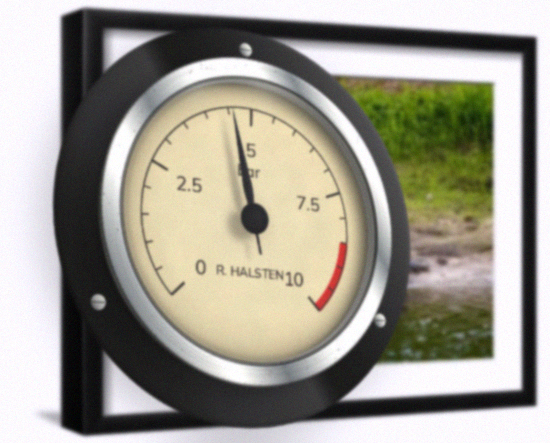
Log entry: 4.5 bar
